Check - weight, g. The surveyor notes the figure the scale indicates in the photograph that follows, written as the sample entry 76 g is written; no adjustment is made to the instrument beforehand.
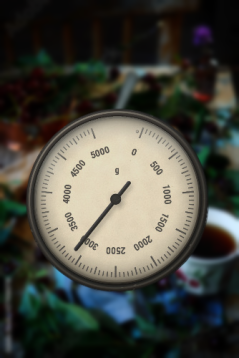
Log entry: 3100 g
